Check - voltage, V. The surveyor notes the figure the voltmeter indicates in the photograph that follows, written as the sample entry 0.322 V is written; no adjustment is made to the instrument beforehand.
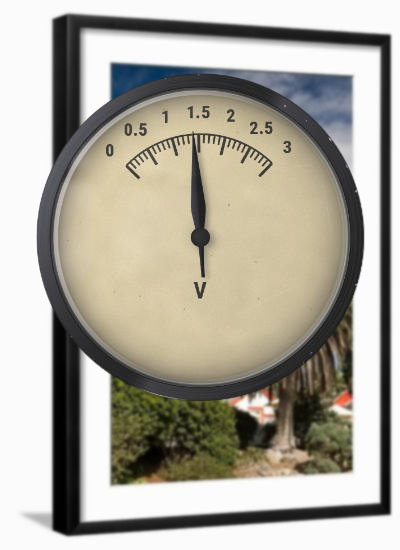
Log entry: 1.4 V
